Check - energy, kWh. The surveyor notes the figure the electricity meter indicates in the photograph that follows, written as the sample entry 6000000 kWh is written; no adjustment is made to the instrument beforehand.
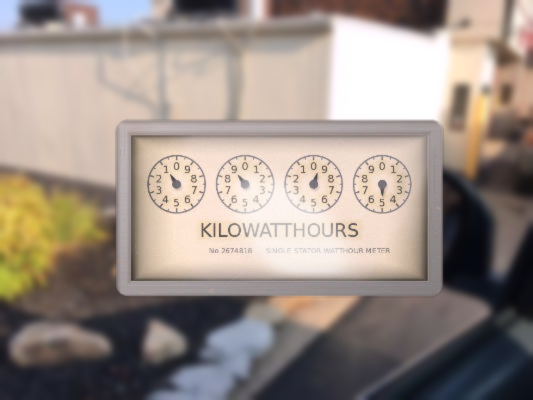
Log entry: 895 kWh
